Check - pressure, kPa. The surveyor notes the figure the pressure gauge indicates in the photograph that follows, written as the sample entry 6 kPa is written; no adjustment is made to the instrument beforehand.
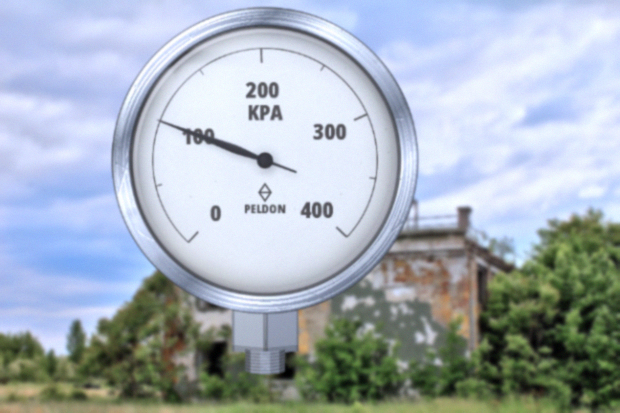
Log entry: 100 kPa
